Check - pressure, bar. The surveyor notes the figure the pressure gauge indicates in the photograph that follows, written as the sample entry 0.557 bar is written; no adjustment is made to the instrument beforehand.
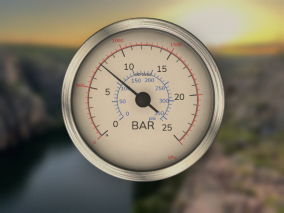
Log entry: 7.5 bar
